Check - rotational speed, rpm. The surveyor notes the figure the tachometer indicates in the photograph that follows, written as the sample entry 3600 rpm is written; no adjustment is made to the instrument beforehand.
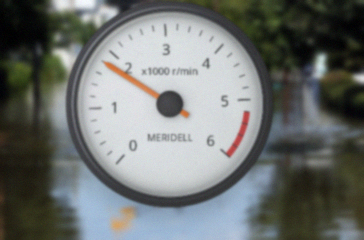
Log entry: 1800 rpm
